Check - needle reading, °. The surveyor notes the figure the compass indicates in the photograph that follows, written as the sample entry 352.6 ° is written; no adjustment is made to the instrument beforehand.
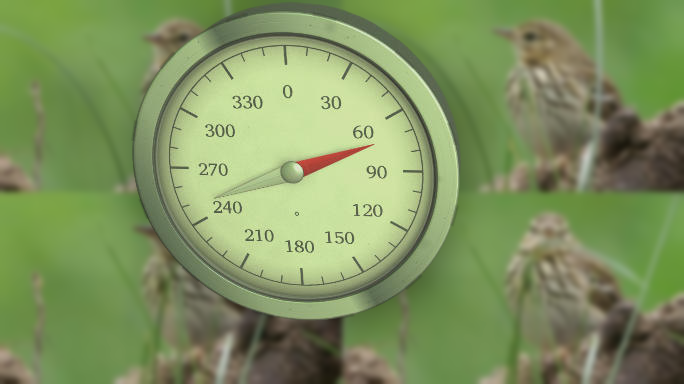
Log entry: 70 °
